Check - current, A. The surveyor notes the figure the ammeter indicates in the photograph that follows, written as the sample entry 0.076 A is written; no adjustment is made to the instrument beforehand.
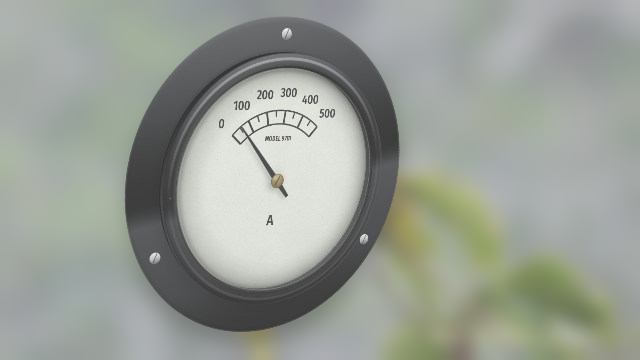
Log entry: 50 A
